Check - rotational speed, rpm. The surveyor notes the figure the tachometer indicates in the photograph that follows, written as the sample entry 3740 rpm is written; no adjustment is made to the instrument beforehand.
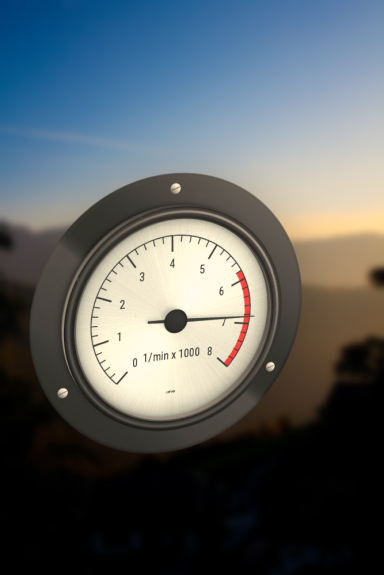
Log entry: 6800 rpm
